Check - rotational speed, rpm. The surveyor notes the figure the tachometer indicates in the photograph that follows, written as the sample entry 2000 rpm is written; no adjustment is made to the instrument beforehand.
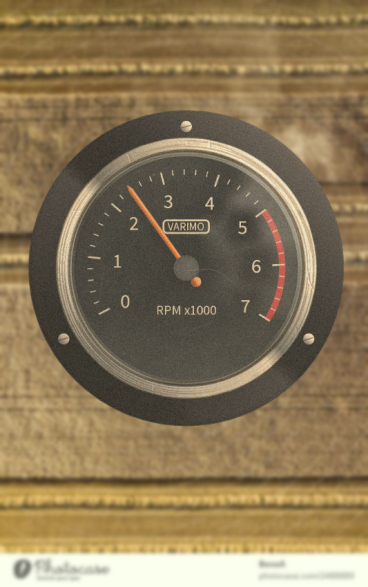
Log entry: 2400 rpm
